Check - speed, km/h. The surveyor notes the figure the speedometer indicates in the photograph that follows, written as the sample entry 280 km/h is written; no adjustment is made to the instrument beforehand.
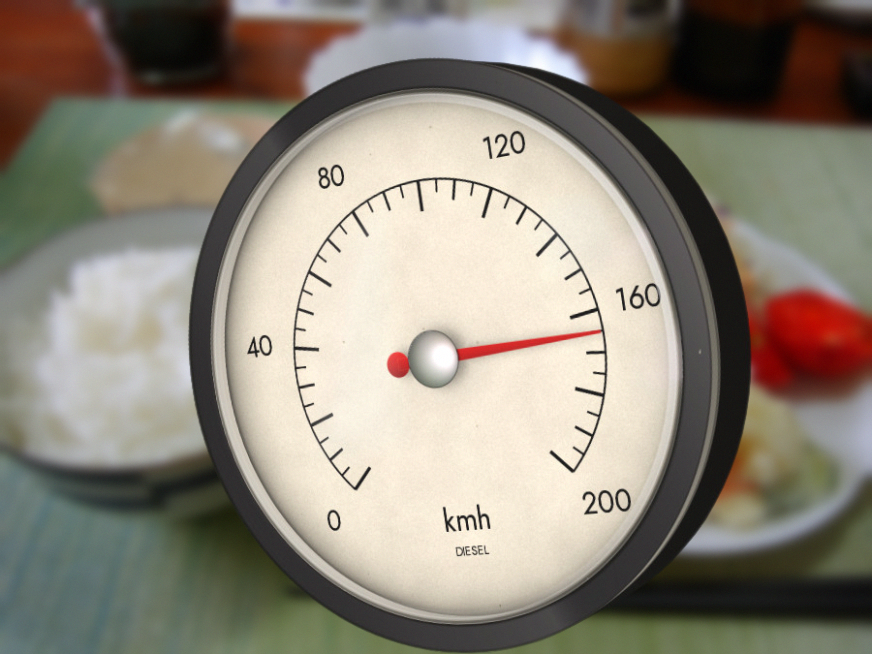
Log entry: 165 km/h
